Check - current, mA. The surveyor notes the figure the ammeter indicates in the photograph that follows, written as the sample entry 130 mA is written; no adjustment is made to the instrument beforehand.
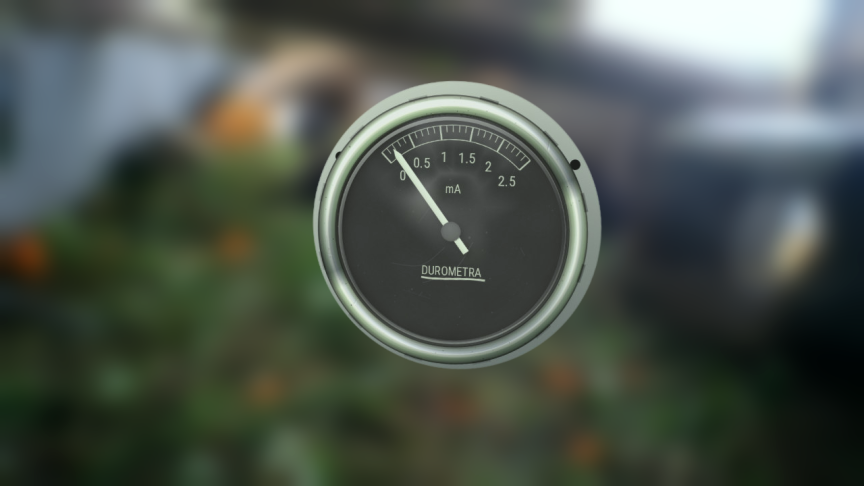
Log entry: 0.2 mA
